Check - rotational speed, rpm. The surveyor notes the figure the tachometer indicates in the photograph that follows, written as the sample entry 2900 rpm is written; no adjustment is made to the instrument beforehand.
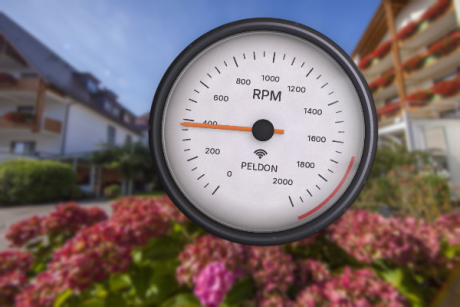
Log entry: 375 rpm
